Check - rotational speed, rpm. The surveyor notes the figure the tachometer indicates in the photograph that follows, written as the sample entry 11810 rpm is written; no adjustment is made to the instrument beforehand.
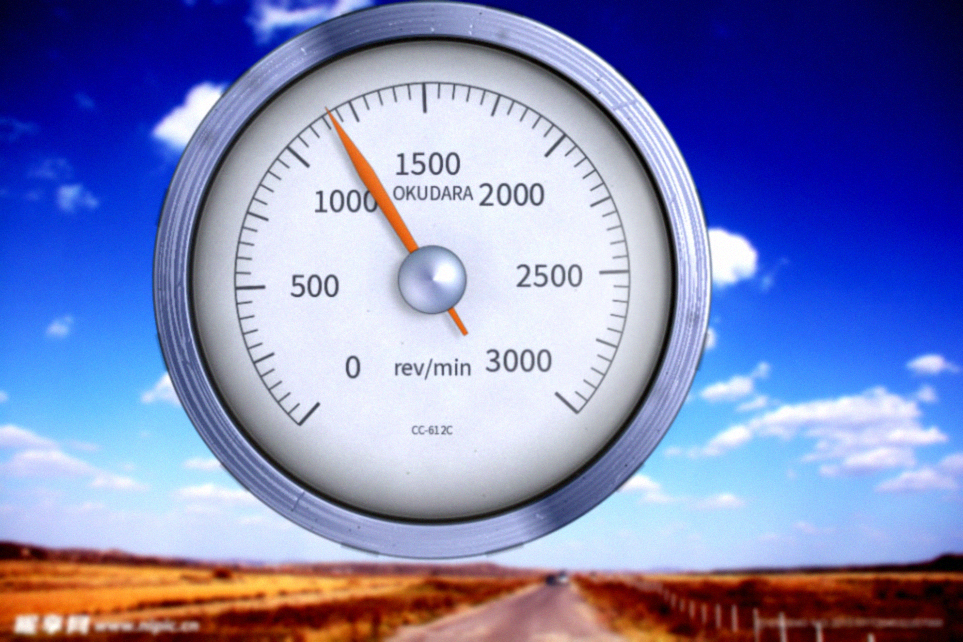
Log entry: 1175 rpm
